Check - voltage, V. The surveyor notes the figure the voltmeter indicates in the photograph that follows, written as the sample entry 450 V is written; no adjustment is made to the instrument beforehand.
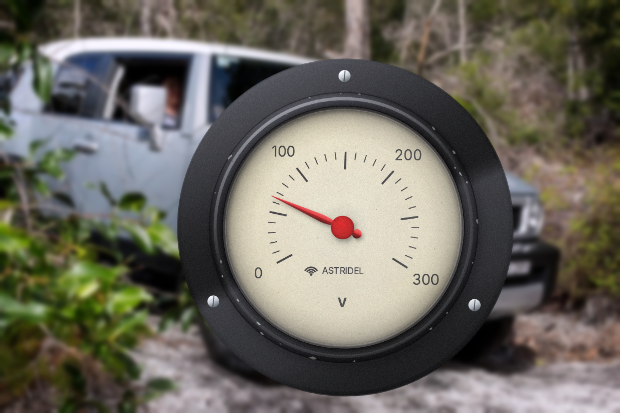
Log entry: 65 V
